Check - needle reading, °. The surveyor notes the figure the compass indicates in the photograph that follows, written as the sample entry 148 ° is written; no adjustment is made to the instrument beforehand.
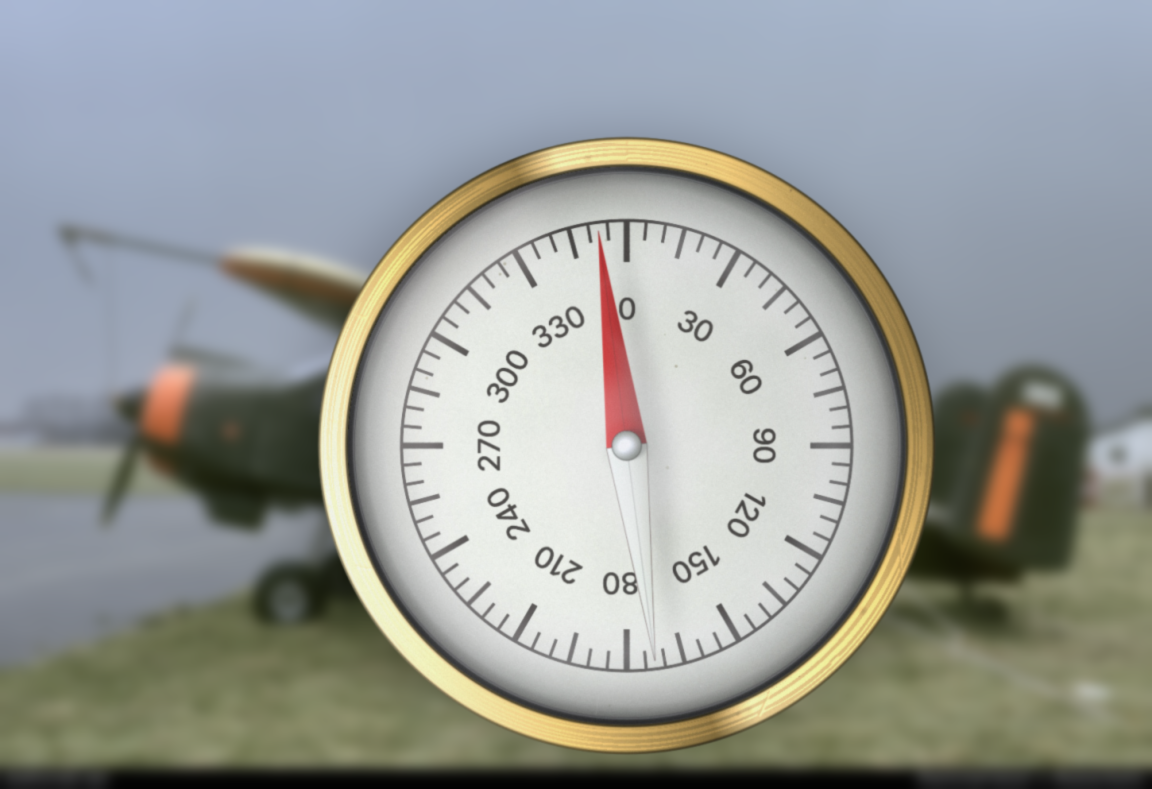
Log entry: 352.5 °
